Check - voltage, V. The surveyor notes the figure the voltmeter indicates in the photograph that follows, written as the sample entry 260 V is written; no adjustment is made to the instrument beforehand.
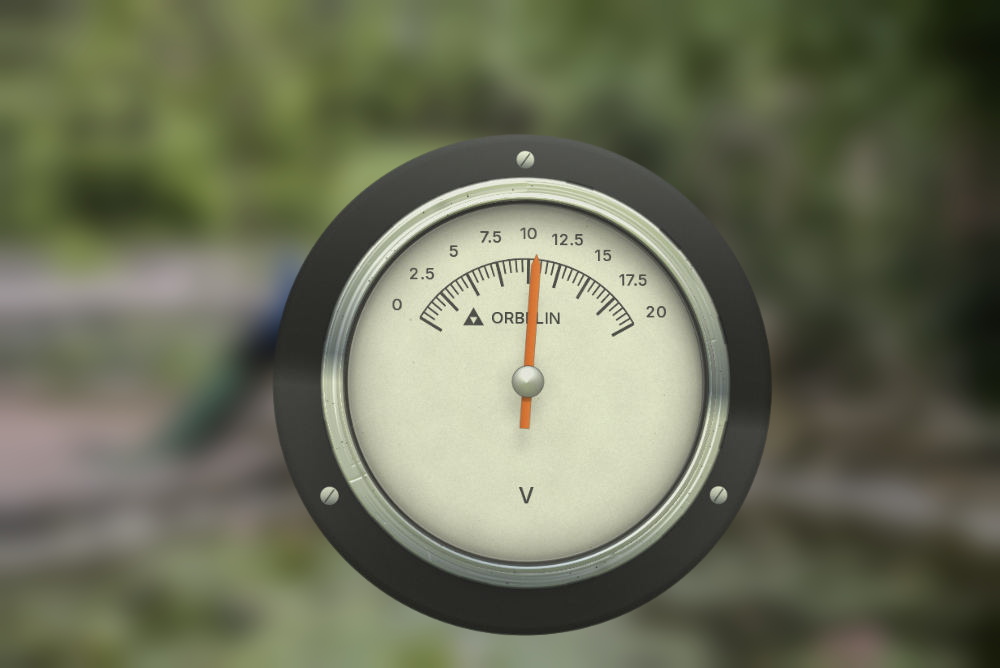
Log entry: 10.5 V
